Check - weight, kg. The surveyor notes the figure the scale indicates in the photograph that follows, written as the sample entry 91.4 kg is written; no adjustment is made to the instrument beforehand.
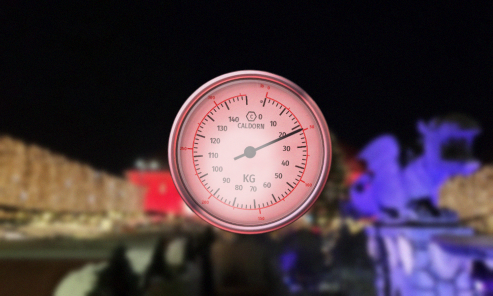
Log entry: 22 kg
